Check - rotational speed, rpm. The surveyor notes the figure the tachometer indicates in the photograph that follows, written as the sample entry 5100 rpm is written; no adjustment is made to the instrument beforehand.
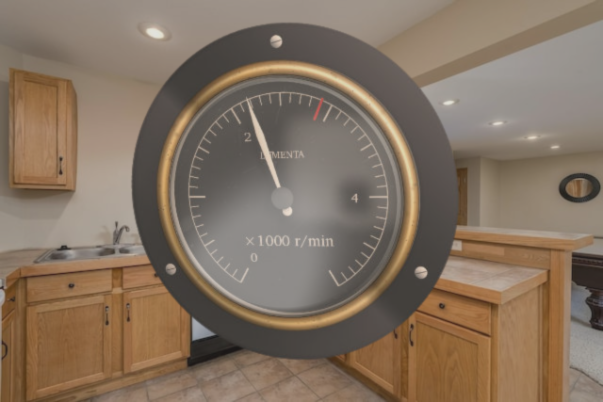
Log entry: 2200 rpm
